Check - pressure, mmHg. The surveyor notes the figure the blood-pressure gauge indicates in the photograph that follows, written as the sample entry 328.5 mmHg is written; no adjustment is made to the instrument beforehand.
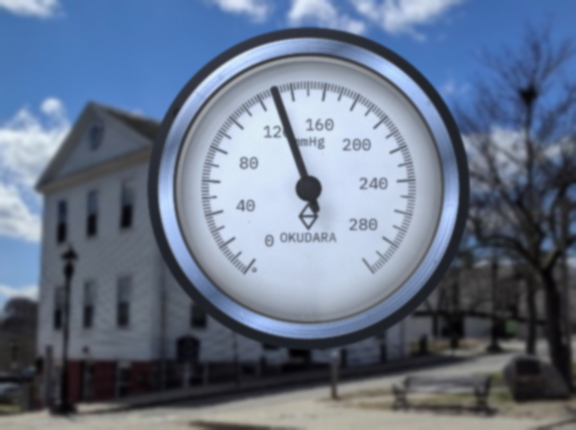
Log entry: 130 mmHg
